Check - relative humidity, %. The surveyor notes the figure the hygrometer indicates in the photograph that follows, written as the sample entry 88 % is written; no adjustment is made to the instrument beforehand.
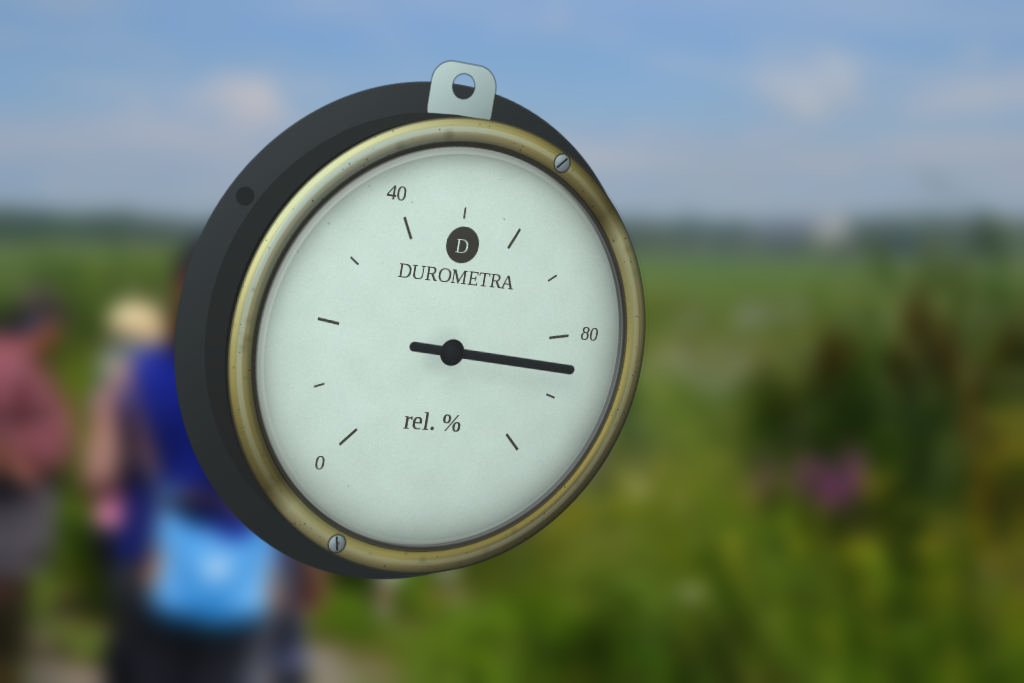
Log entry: 85 %
